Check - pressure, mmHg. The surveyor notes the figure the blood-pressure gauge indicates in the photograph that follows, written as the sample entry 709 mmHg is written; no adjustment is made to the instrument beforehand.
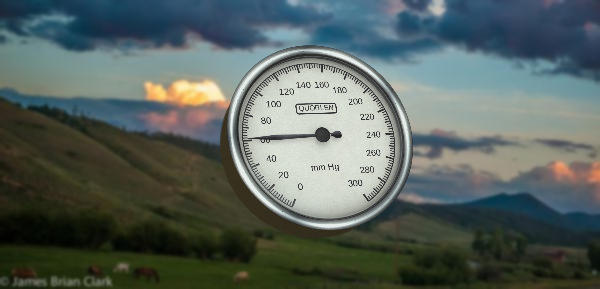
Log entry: 60 mmHg
